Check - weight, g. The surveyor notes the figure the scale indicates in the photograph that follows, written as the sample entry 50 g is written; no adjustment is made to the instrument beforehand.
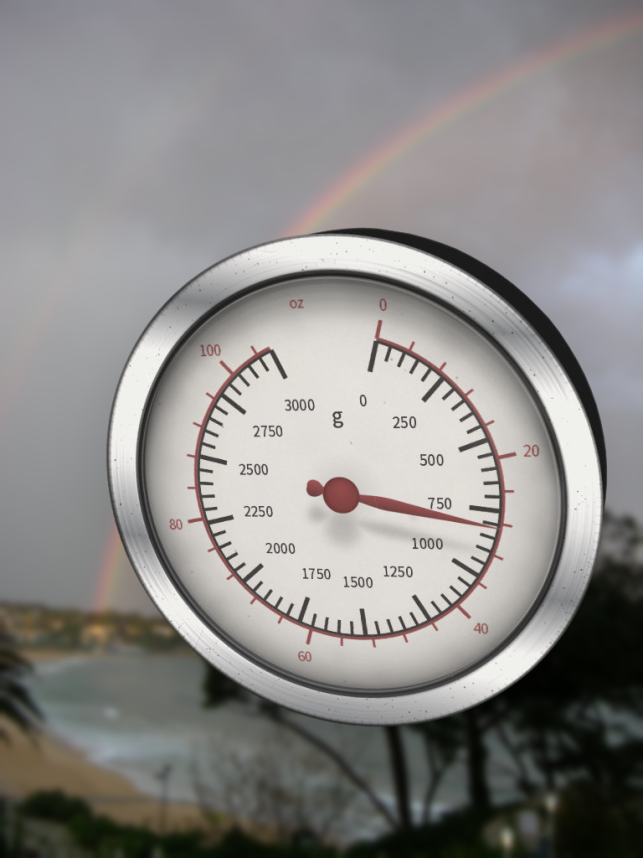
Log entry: 800 g
